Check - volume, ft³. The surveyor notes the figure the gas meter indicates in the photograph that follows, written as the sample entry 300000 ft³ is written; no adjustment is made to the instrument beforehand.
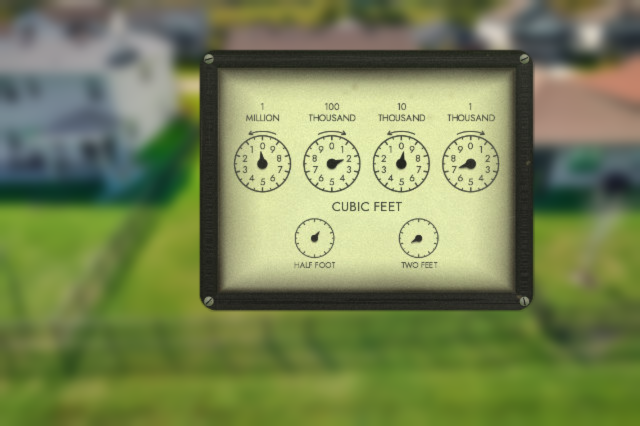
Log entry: 19700 ft³
